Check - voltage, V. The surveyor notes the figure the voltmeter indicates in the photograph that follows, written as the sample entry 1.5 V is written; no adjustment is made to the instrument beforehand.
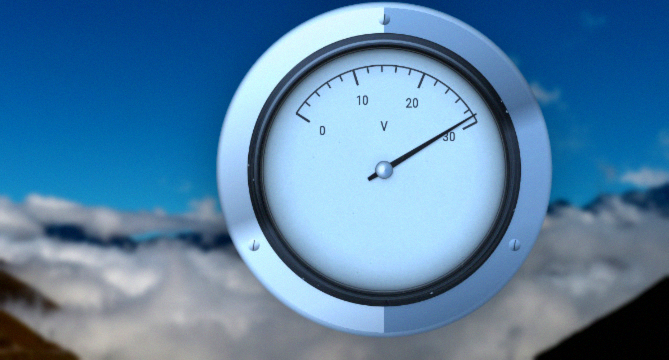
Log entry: 29 V
